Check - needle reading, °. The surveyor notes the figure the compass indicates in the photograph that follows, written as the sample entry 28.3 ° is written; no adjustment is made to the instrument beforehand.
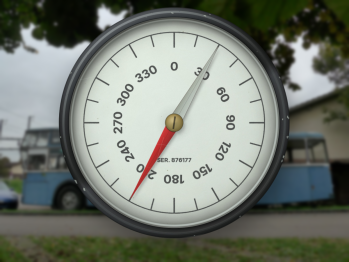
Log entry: 210 °
